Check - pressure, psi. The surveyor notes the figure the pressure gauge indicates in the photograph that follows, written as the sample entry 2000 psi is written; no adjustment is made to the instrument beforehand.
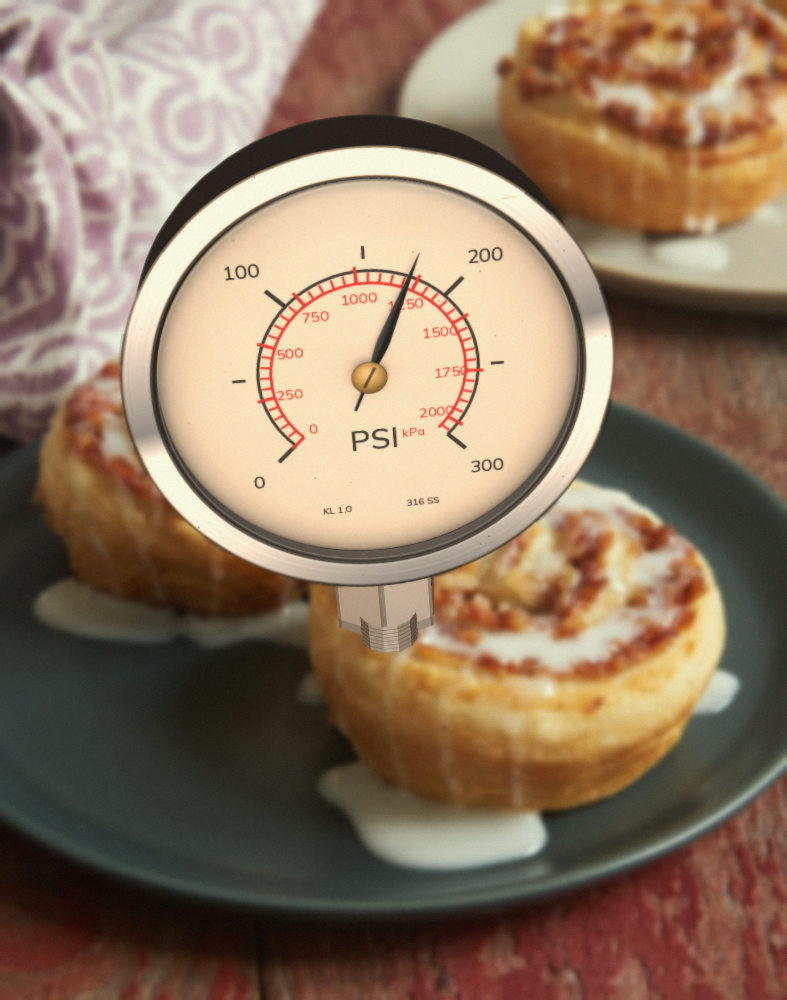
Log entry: 175 psi
